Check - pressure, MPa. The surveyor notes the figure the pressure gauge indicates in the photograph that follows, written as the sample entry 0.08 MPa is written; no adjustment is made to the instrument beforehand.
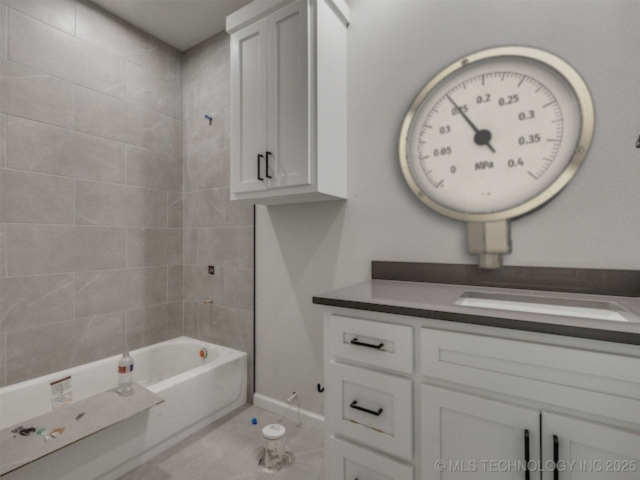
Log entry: 0.15 MPa
